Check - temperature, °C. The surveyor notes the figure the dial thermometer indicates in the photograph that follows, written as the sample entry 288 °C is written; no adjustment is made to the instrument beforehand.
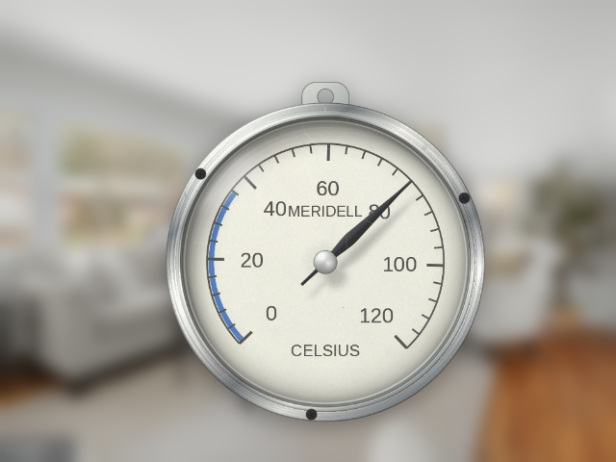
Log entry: 80 °C
